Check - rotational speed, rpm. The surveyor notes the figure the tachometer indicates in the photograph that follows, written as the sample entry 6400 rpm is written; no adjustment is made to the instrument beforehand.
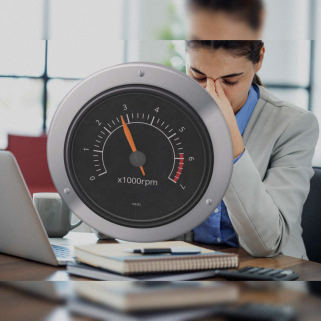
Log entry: 2800 rpm
